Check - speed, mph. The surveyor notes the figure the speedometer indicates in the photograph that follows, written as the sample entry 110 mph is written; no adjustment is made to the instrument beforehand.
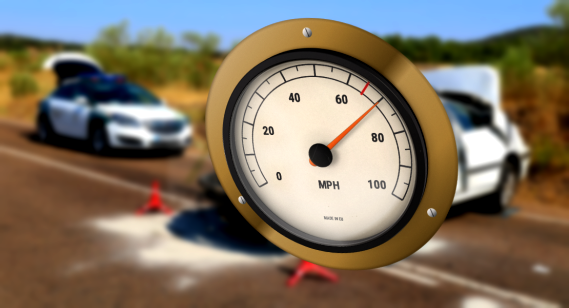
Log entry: 70 mph
